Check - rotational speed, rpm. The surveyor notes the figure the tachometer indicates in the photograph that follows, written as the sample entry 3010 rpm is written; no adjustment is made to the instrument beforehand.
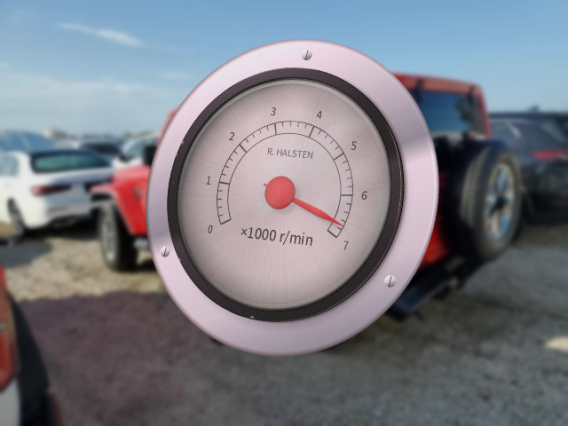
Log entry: 6700 rpm
